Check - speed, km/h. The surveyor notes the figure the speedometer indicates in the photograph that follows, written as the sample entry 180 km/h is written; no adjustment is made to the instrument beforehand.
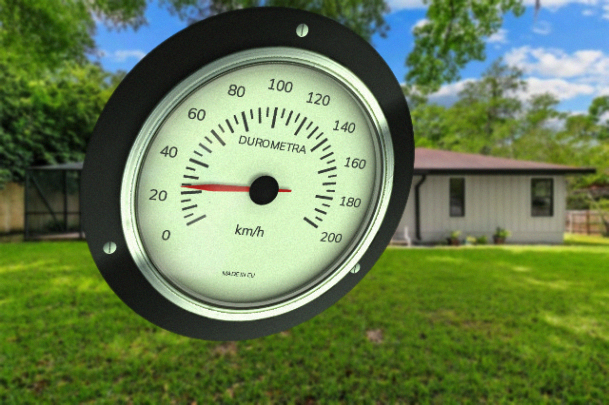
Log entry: 25 km/h
